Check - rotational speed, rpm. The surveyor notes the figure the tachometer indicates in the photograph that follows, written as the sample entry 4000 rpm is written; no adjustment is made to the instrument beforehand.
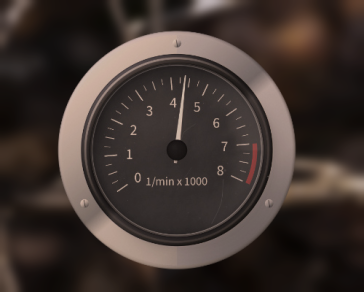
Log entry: 4375 rpm
